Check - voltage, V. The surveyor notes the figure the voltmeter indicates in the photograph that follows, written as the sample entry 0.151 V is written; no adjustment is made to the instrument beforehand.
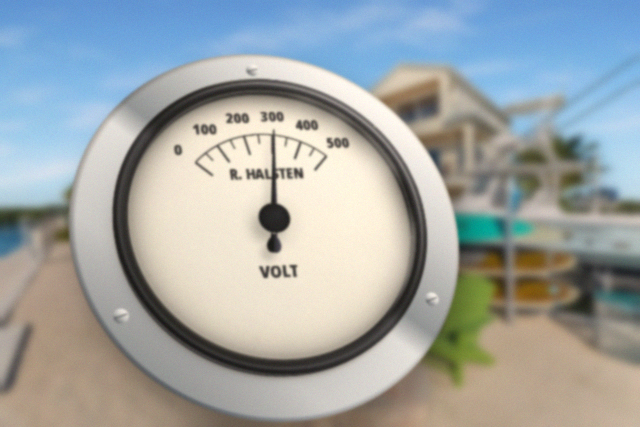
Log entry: 300 V
